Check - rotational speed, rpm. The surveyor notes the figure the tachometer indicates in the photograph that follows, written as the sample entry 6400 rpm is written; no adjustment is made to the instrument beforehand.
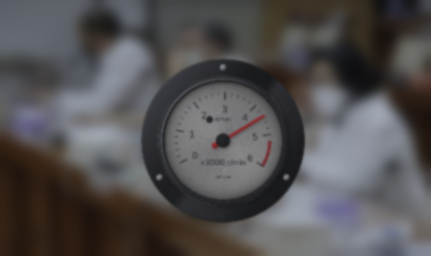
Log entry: 4400 rpm
